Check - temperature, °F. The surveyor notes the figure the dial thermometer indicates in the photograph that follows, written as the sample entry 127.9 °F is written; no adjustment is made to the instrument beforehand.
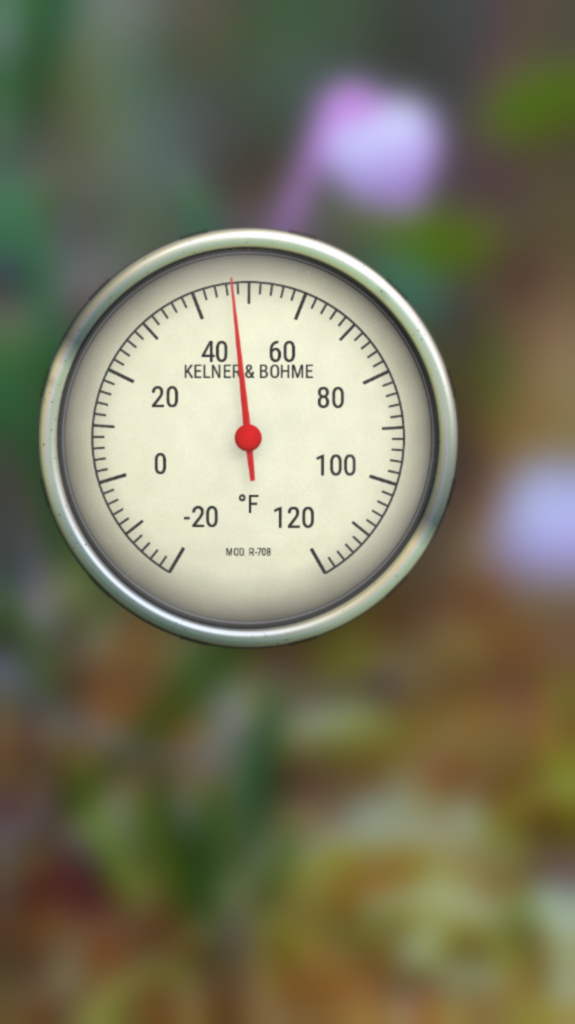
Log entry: 47 °F
